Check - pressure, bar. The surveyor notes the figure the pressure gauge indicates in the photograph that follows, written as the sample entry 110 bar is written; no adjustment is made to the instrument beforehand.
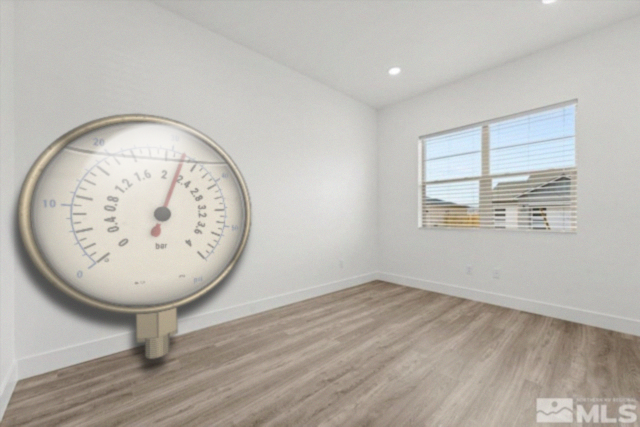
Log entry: 2.2 bar
